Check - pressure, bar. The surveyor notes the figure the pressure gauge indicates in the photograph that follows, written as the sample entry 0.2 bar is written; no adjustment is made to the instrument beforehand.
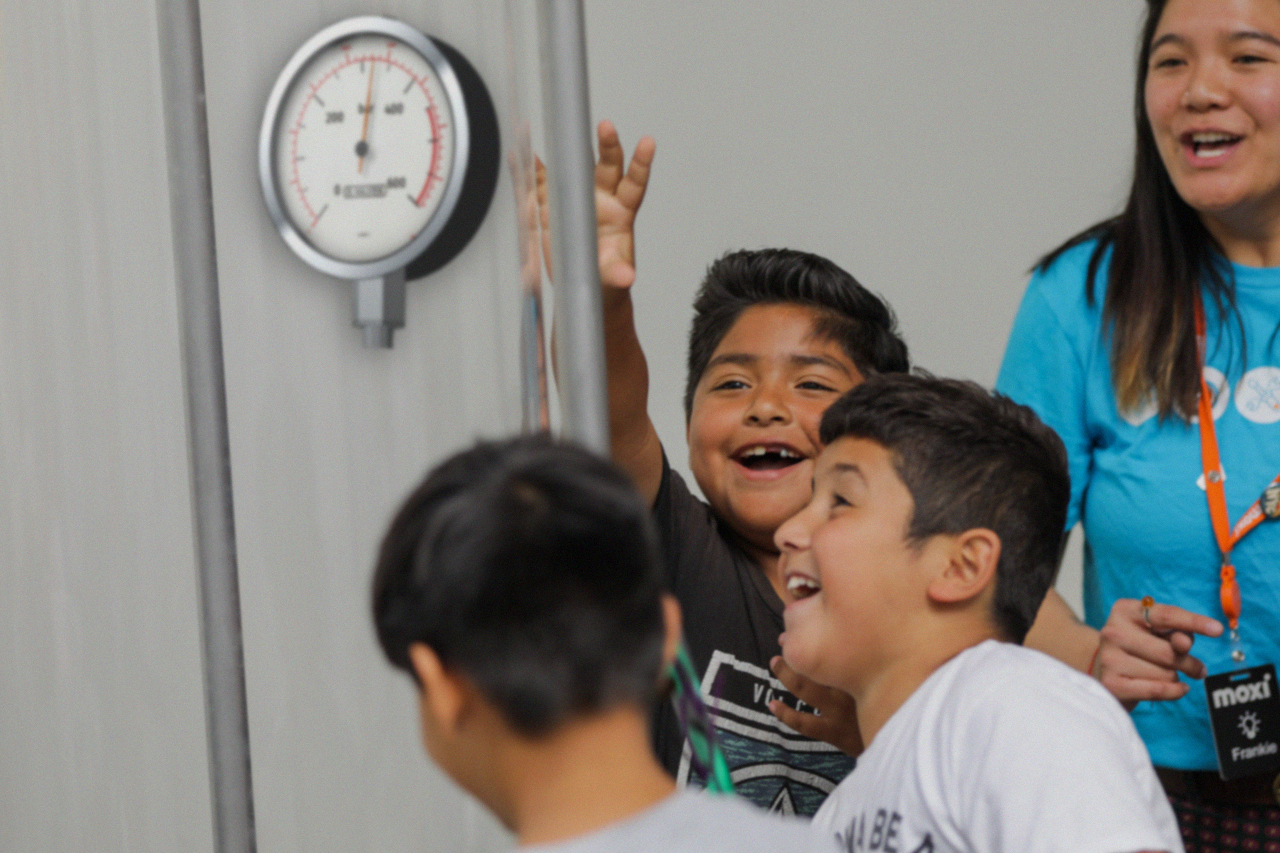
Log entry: 325 bar
